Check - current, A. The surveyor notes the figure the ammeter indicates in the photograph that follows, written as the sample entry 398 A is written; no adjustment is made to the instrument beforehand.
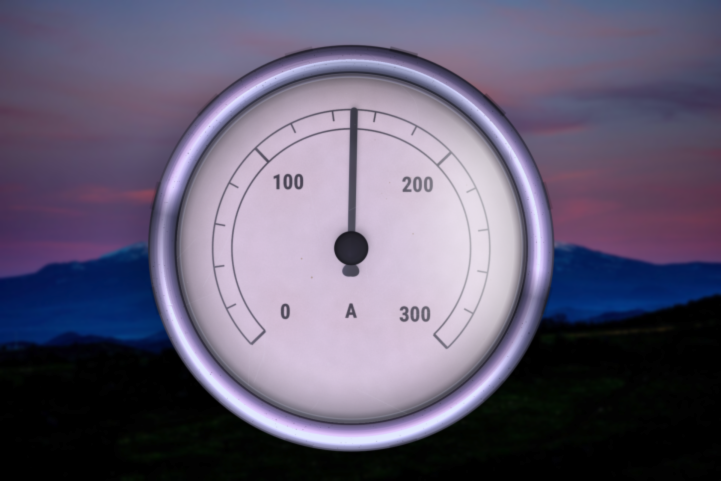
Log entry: 150 A
